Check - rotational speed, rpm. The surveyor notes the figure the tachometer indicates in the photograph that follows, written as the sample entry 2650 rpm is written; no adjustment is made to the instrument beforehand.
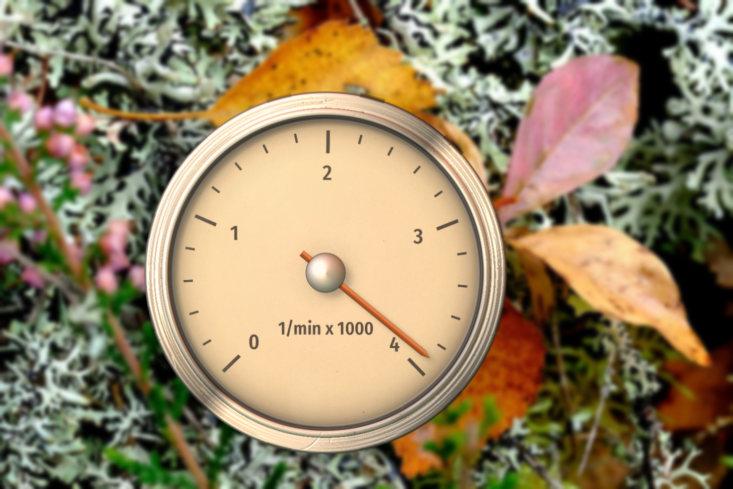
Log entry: 3900 rpm
